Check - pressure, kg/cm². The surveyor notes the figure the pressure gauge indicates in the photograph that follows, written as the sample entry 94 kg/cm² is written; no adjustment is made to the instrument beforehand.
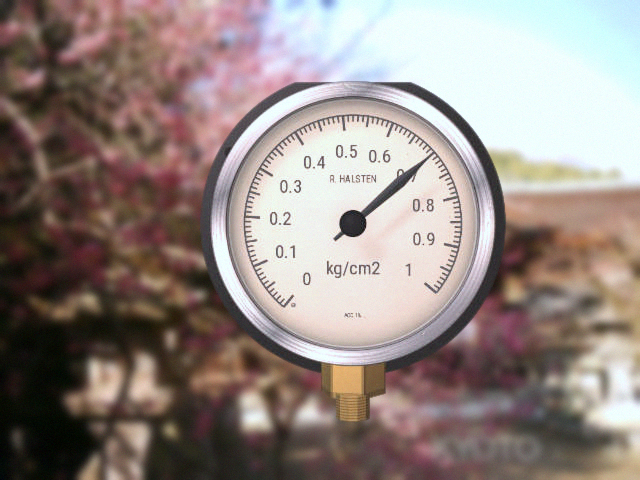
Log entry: 0.7 kg/cm²
